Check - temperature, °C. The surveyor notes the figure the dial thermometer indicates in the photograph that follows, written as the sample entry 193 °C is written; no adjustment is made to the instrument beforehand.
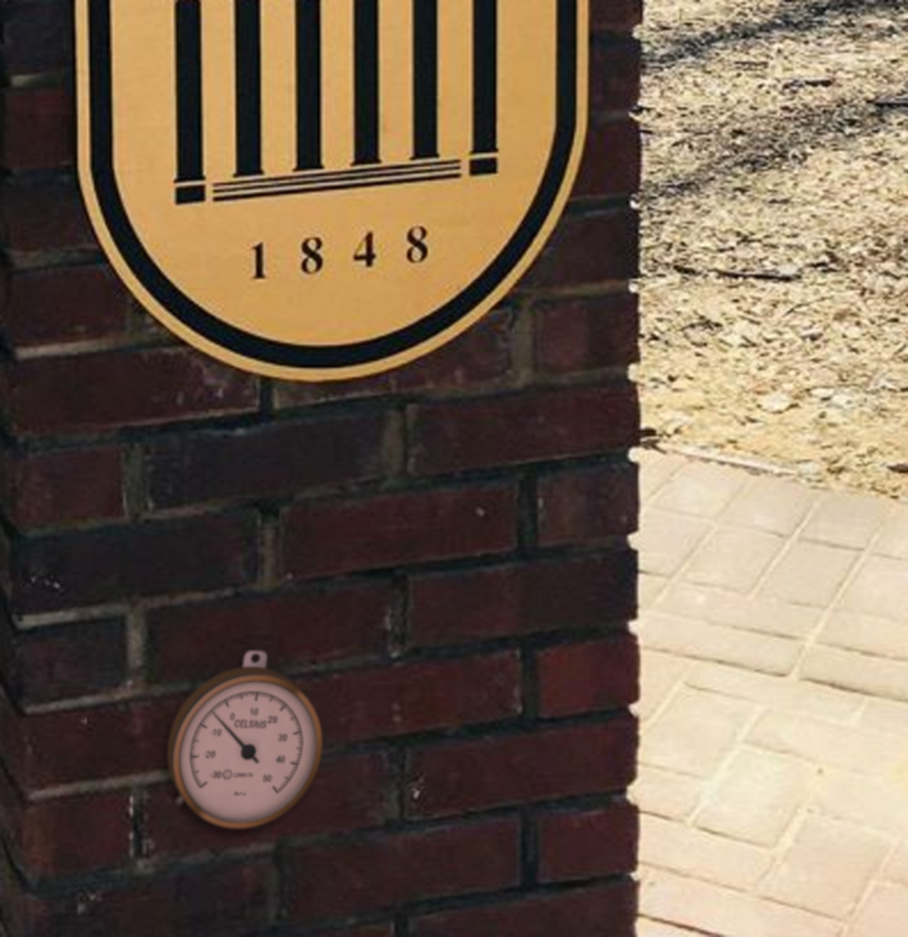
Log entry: -5 °C
